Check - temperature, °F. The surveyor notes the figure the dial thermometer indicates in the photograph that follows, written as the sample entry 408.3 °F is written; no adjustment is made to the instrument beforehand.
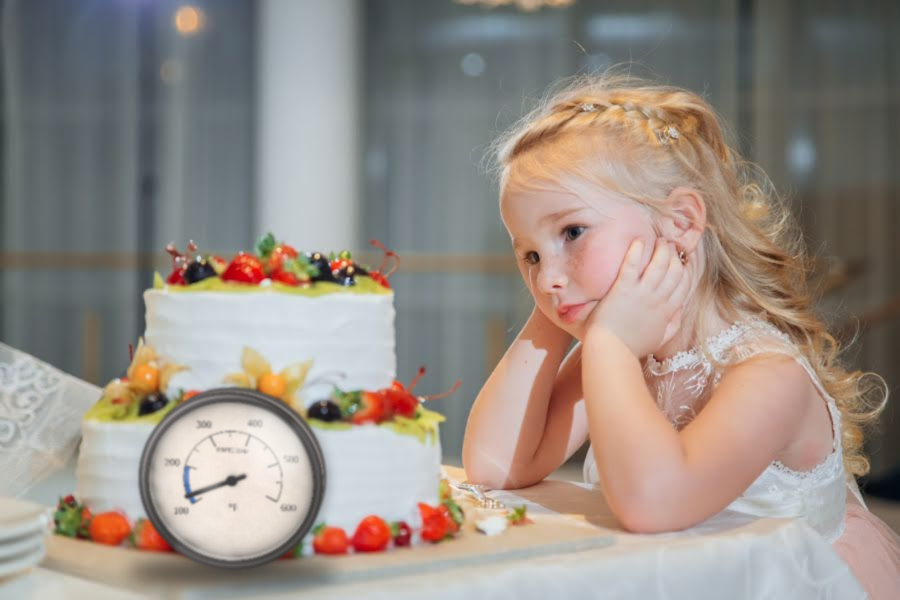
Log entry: 125 °F
